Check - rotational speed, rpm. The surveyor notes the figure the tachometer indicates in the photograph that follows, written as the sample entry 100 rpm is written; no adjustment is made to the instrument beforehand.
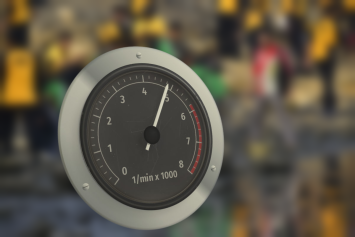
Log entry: 4800 rpm
